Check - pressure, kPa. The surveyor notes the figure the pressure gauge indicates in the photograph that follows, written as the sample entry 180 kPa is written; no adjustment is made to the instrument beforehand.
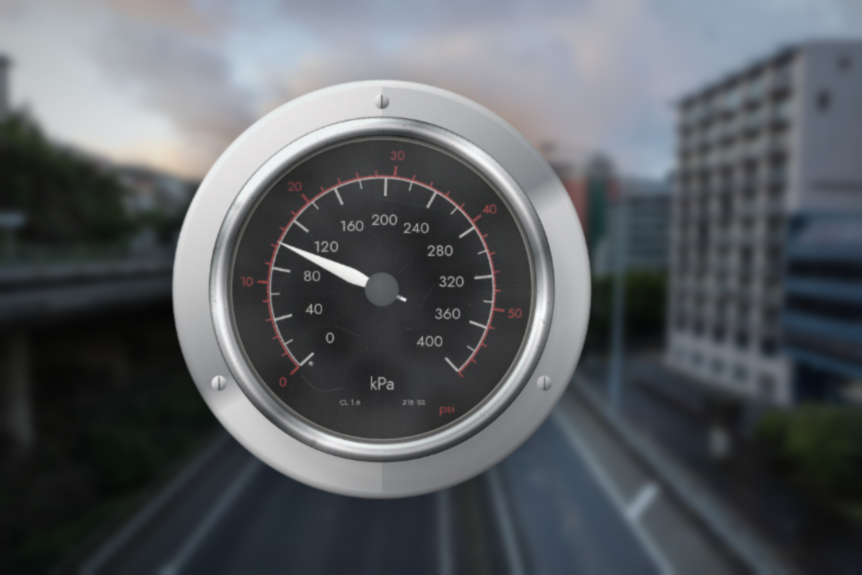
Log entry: 100 kPa
